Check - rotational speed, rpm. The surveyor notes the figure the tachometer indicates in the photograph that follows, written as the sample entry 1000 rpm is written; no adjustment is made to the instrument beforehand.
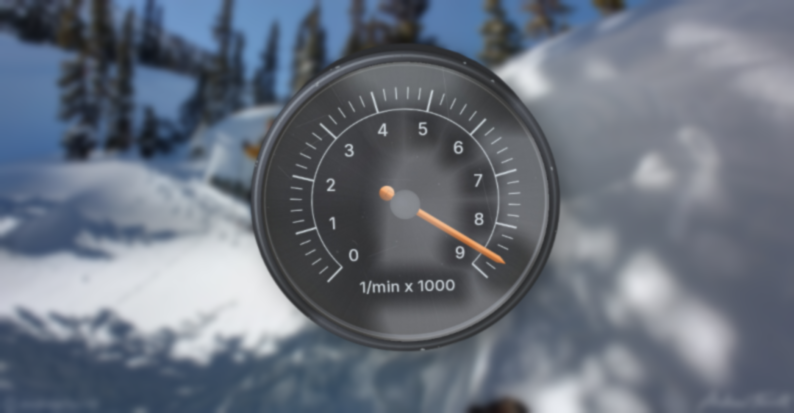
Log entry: 8600 rpm
